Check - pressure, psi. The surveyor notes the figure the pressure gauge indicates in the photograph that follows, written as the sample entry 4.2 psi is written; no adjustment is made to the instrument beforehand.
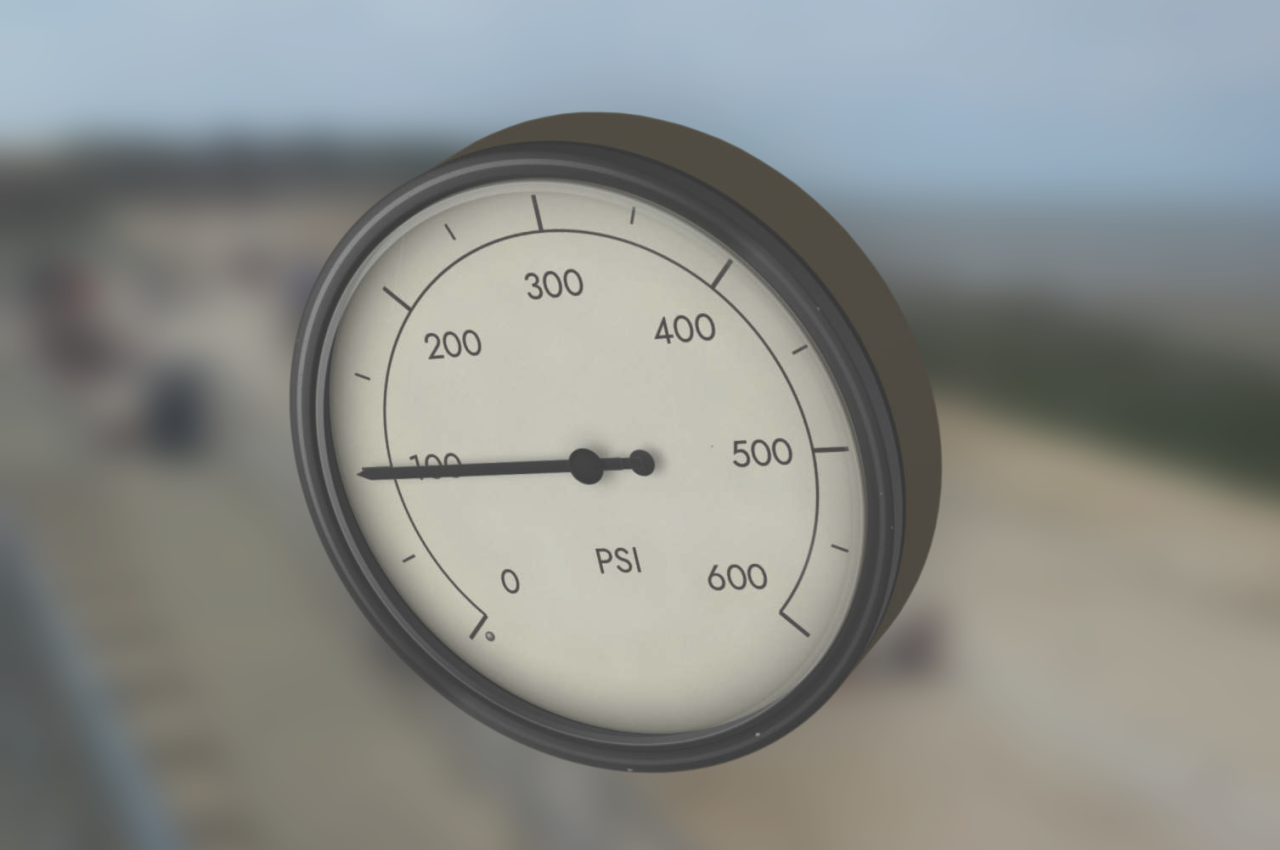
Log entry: 100 psi
